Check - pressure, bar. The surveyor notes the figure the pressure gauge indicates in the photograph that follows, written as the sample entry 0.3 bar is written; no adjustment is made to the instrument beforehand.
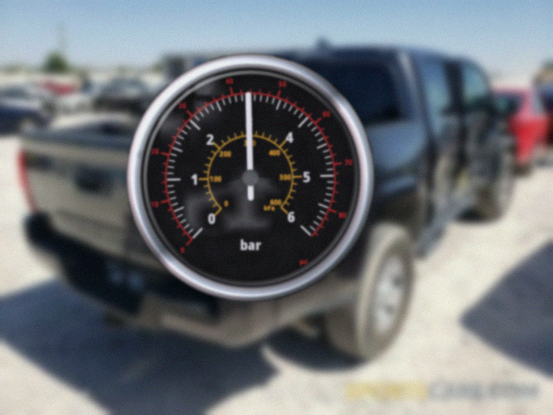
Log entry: 3 bar
